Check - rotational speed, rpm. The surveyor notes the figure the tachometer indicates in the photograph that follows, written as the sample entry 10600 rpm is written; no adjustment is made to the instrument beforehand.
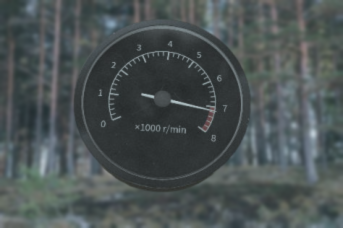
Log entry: 7200 rpm
